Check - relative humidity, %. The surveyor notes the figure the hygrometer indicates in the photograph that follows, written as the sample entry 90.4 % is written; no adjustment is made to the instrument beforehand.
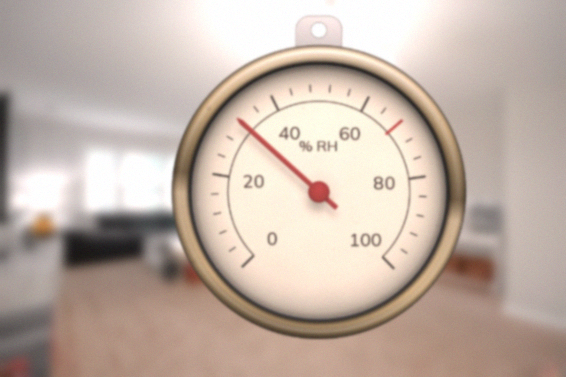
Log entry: 32 %
